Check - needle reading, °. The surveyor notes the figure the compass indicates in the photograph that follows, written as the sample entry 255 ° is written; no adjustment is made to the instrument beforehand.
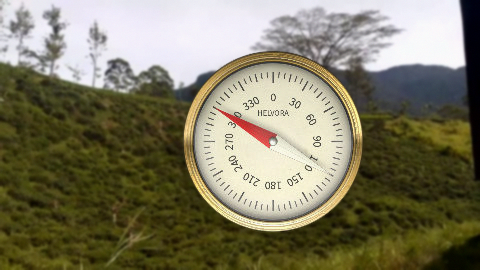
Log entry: 300 °
